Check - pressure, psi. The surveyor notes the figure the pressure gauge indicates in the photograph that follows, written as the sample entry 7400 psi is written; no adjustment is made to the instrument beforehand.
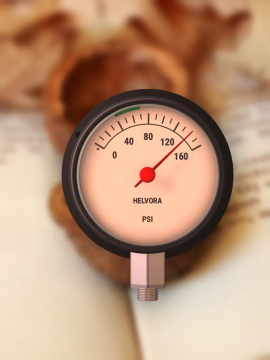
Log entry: 140 psi
